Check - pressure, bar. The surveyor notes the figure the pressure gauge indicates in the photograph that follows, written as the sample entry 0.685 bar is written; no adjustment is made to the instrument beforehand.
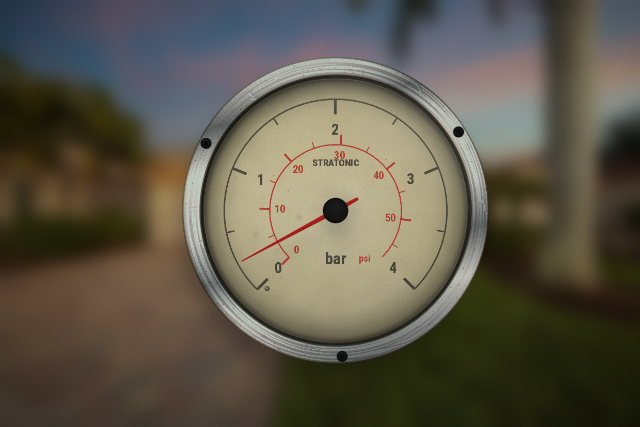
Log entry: 0.25 bar
